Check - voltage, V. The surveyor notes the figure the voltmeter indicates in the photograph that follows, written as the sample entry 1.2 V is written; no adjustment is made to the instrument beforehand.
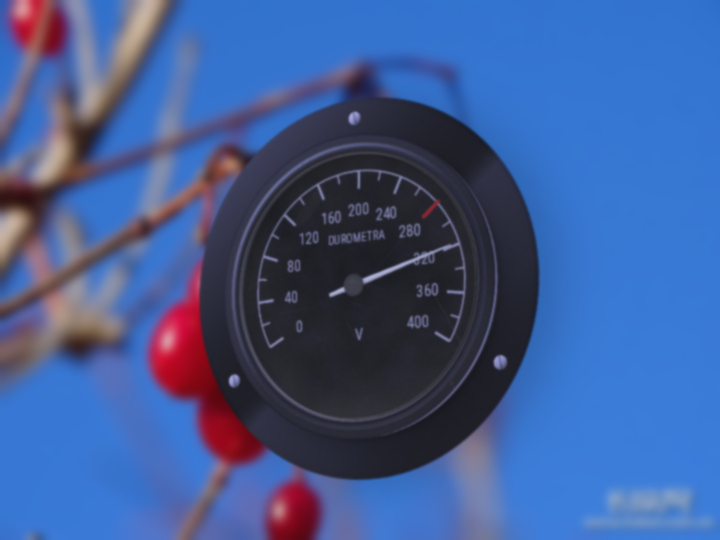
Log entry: 320 V
